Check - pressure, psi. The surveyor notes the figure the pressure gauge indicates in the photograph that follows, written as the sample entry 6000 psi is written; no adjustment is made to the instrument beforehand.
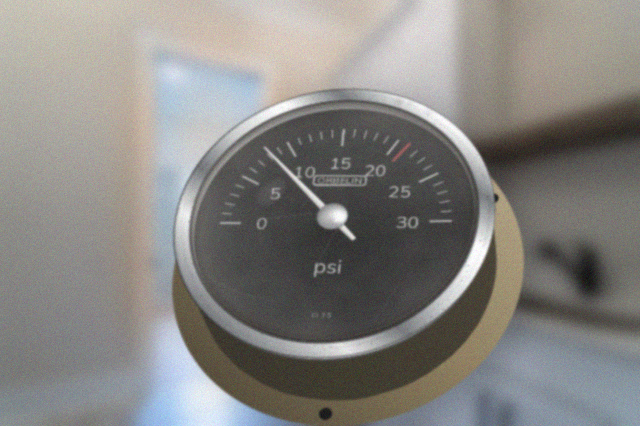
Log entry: 8 psi
